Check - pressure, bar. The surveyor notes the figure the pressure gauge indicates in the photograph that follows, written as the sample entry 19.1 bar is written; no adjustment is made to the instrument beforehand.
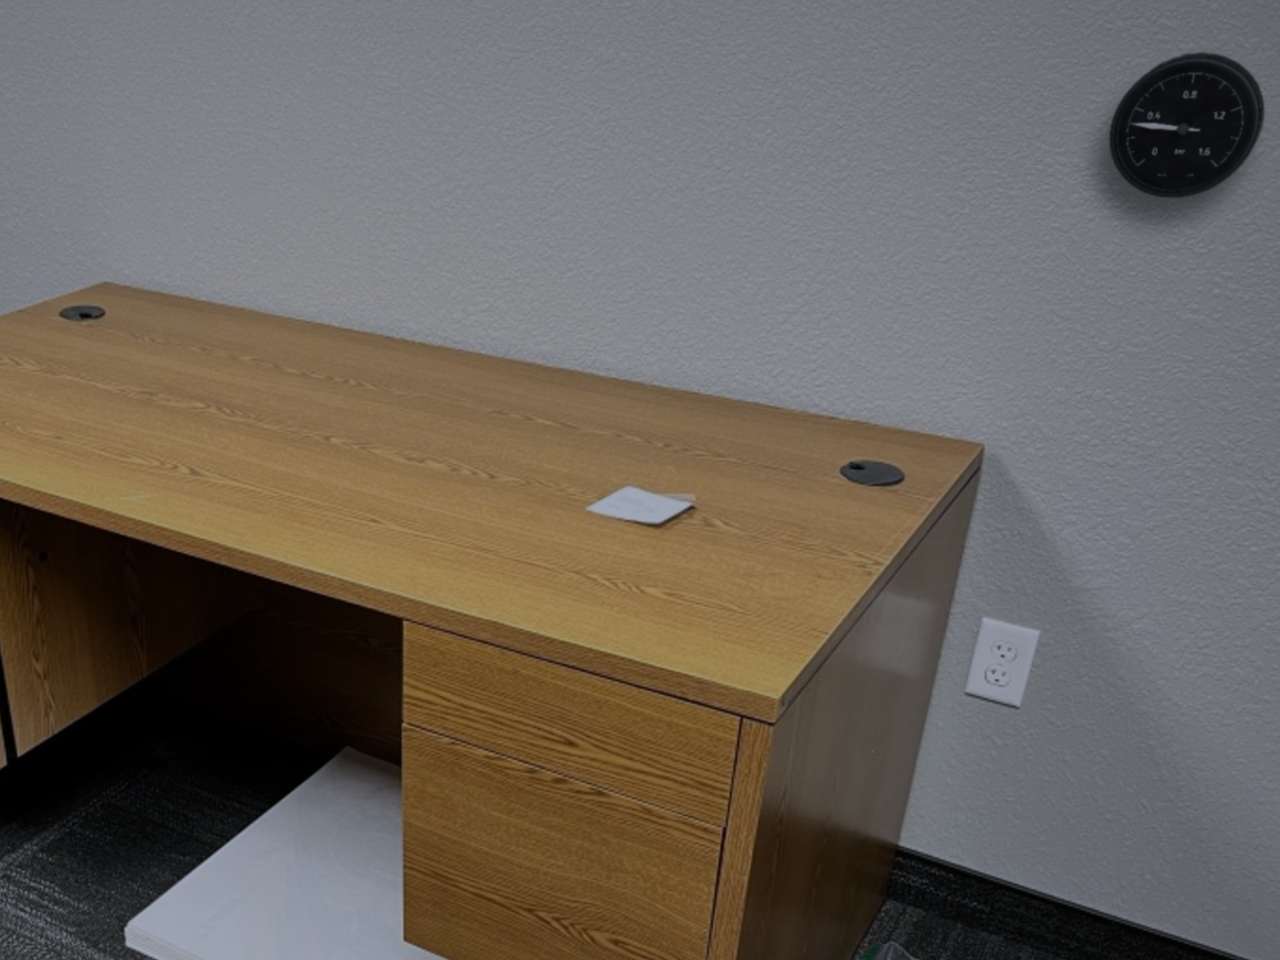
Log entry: 0.3 bar
